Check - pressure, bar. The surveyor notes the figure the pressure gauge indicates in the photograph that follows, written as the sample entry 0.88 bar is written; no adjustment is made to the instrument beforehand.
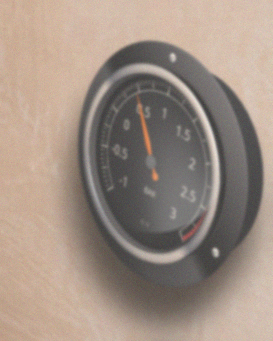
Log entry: 0.5 bar
